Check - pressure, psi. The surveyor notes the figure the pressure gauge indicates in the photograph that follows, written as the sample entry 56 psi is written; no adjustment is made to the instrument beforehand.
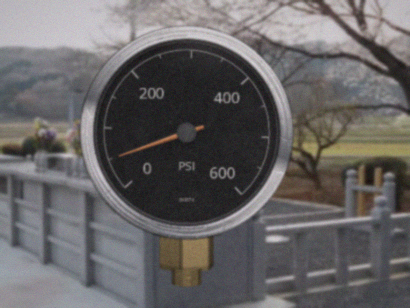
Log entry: 50 psi
